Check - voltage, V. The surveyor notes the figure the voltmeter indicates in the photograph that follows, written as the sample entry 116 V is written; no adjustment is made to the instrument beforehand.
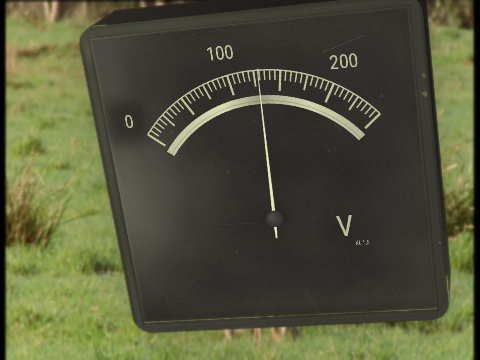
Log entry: 130 V
